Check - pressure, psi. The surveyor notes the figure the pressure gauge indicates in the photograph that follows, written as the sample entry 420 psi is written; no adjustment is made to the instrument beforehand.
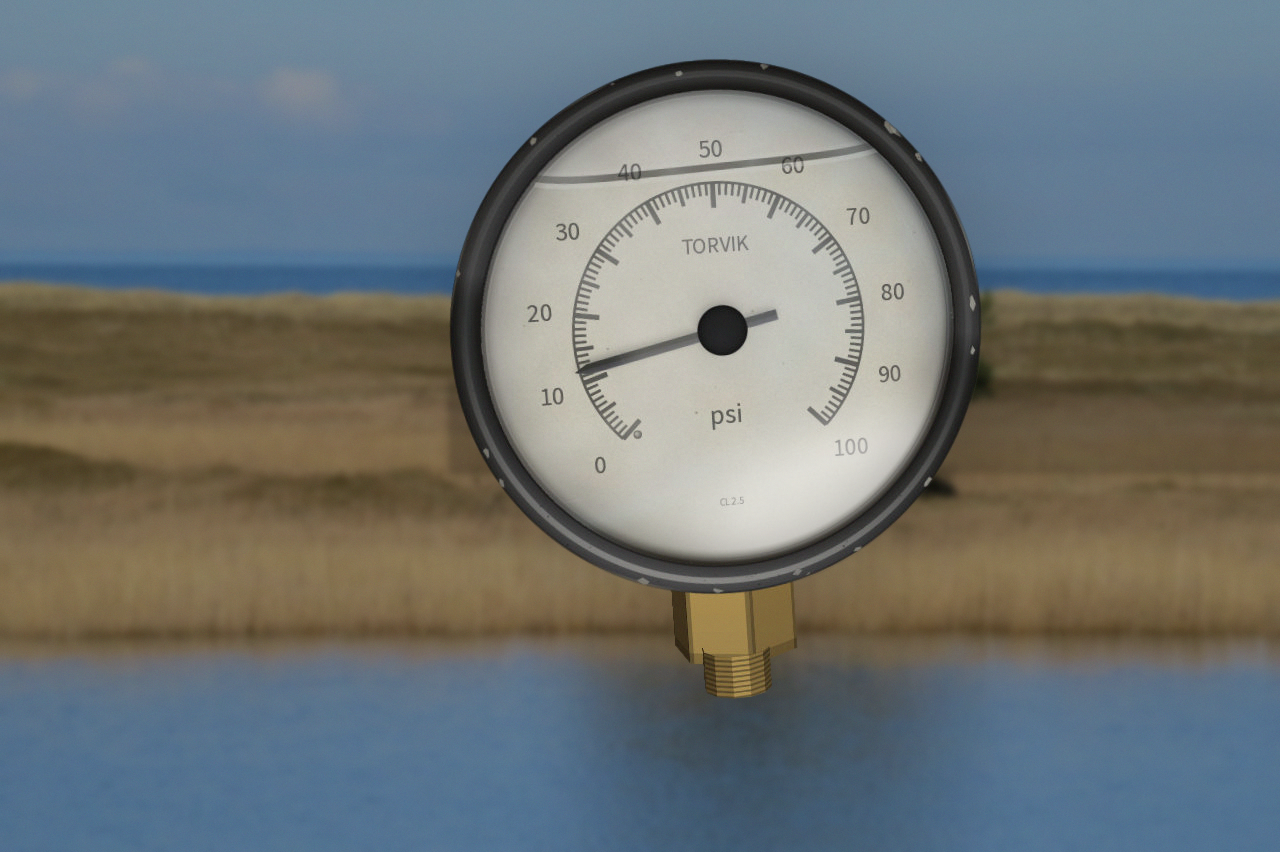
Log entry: 12 psi
